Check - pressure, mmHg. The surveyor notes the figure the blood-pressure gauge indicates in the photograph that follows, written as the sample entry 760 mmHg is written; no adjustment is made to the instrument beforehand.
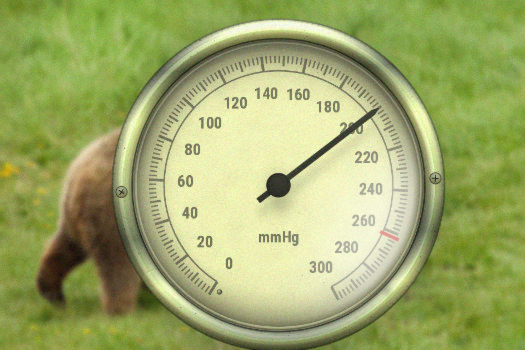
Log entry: 200 mmHg
